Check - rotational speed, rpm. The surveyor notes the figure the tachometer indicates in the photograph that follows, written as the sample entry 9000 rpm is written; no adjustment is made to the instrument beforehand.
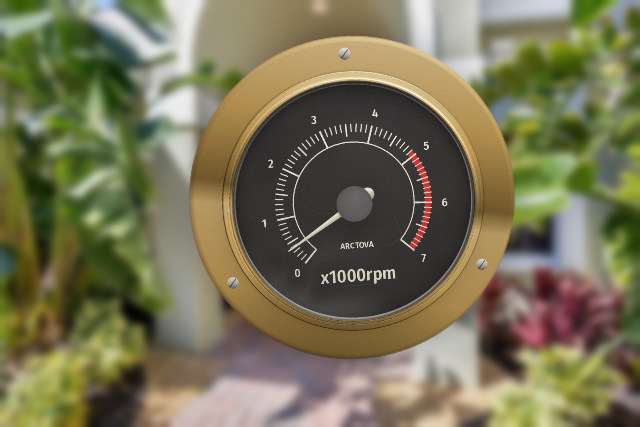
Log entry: 400 rpm
